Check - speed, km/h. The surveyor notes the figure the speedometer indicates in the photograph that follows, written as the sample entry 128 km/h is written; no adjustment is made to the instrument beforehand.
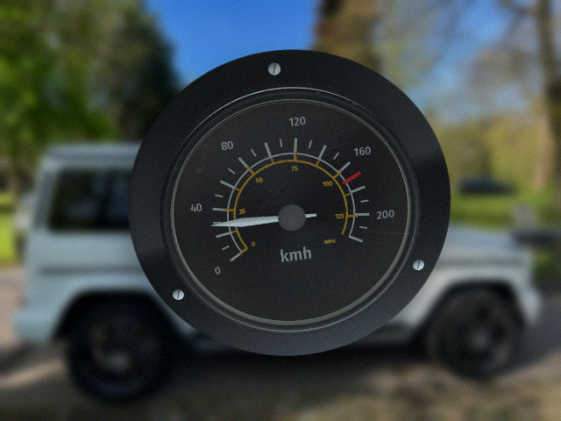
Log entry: 30 km/h
